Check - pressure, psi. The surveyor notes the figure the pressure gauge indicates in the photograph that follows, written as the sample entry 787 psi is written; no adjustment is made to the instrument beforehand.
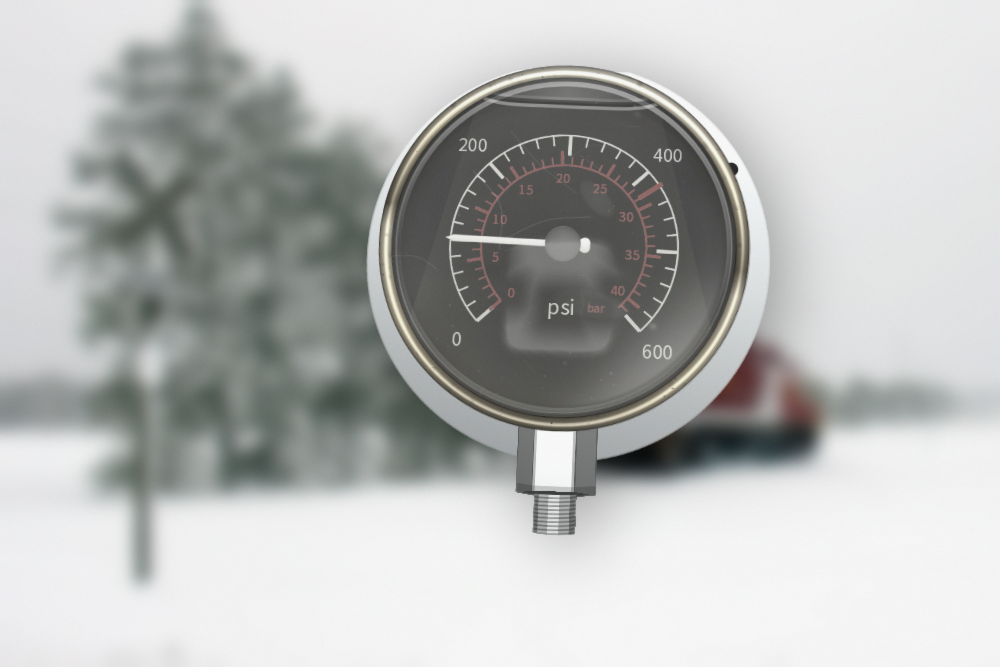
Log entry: 100 psi
